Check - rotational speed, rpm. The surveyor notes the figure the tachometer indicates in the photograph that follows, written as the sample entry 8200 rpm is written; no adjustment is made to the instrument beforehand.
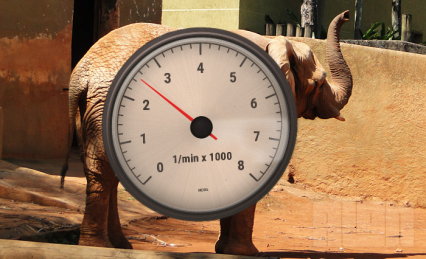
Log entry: 2500 rpm
